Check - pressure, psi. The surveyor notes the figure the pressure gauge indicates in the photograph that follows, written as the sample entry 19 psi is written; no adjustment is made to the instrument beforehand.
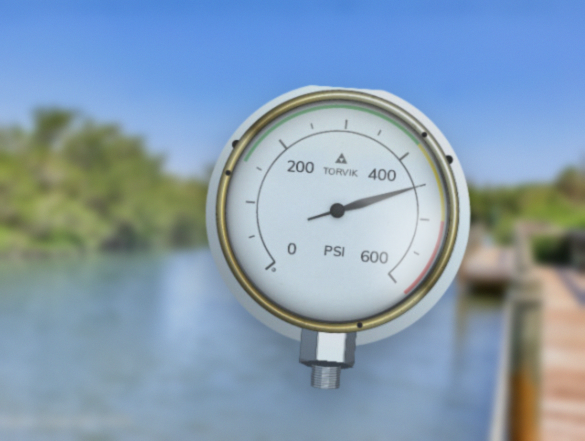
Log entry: 450 psi
